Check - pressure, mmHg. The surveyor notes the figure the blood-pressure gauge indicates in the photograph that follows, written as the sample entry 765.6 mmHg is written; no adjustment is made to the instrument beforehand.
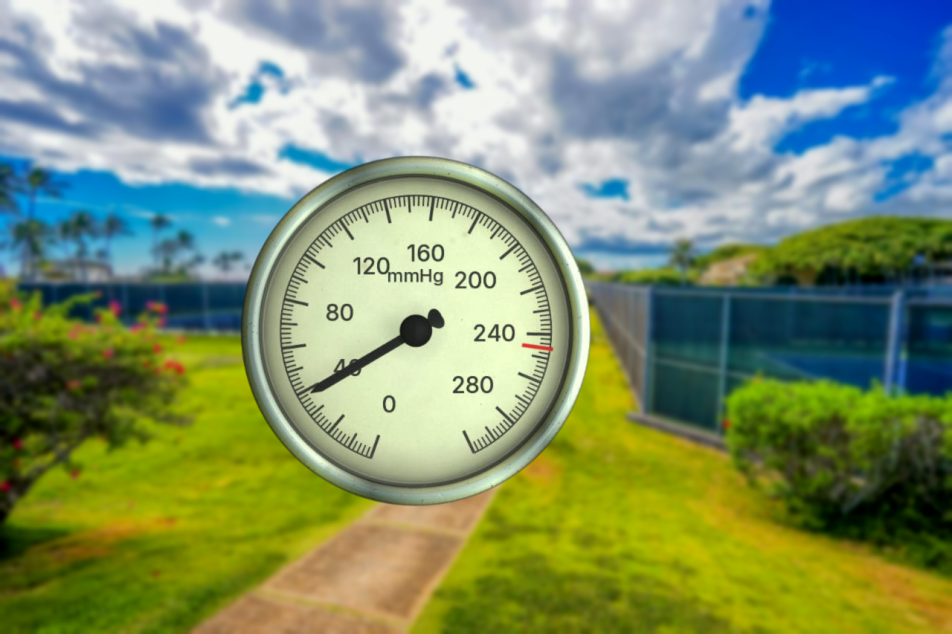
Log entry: 38 mmHg
